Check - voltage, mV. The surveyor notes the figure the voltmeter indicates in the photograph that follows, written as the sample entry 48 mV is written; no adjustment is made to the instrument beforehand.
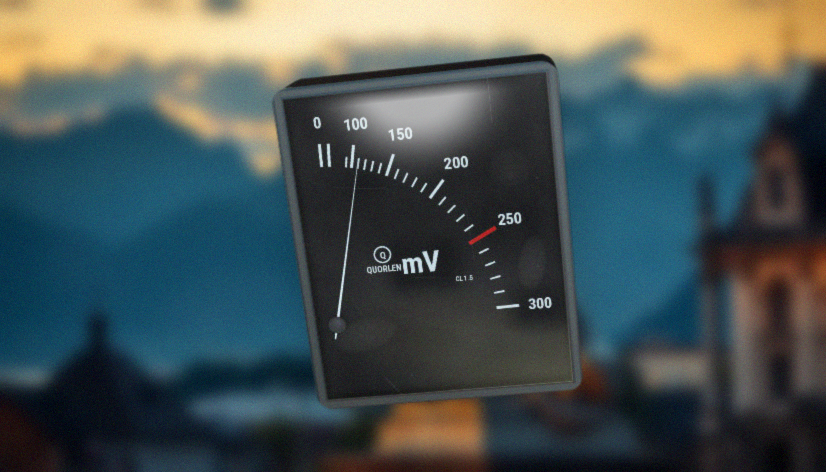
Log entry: 110 mV
